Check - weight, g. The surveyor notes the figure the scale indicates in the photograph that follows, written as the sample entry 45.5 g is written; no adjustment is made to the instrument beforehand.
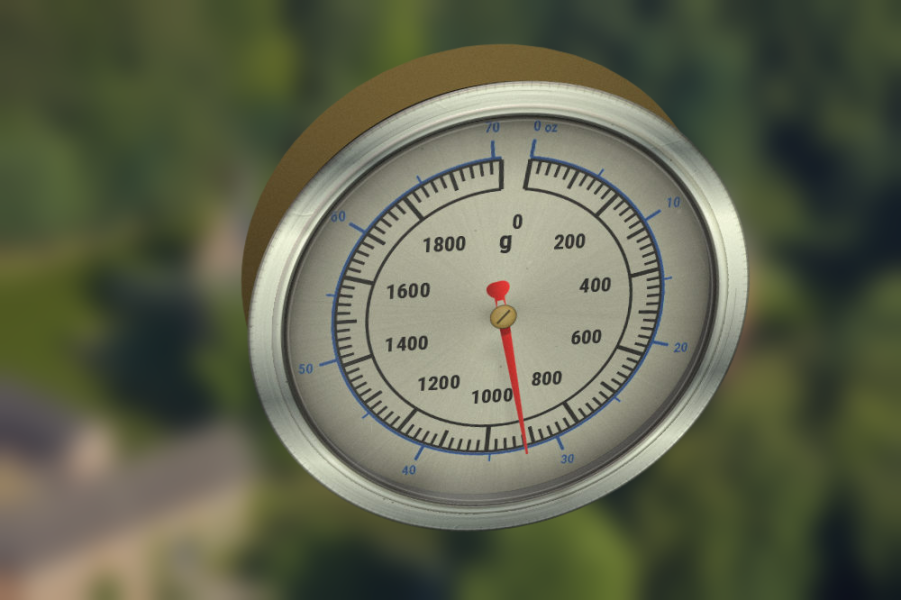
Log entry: 920 g
